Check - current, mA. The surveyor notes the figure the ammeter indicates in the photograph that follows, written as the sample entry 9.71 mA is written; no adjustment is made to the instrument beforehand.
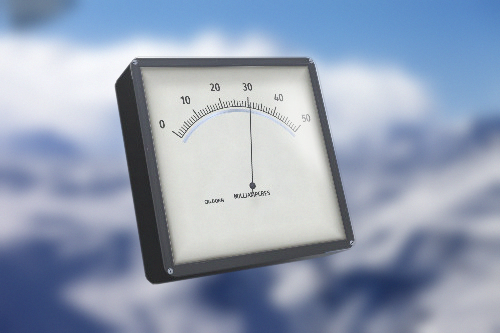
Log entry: 30 mA
